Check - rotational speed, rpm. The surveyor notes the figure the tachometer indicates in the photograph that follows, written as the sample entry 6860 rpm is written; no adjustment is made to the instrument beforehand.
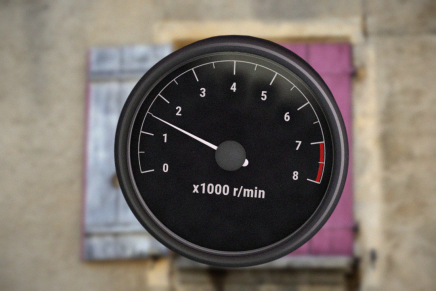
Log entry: 1500 rpm
